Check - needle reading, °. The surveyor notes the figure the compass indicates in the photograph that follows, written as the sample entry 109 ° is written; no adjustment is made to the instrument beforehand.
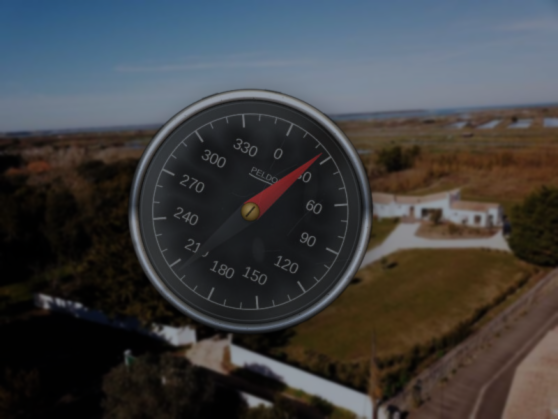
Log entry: 25 °
